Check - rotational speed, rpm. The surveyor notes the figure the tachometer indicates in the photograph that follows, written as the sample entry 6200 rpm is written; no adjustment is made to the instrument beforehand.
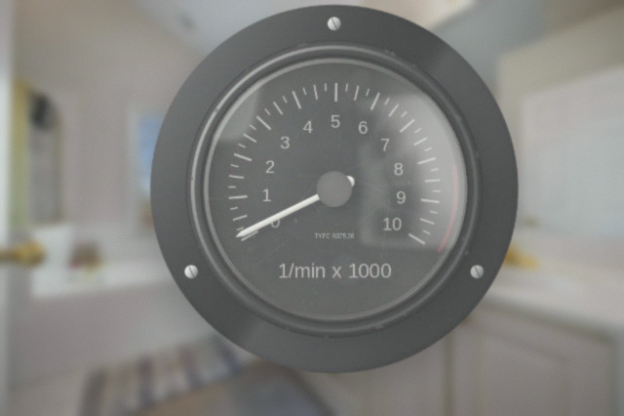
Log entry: 125 rpm
